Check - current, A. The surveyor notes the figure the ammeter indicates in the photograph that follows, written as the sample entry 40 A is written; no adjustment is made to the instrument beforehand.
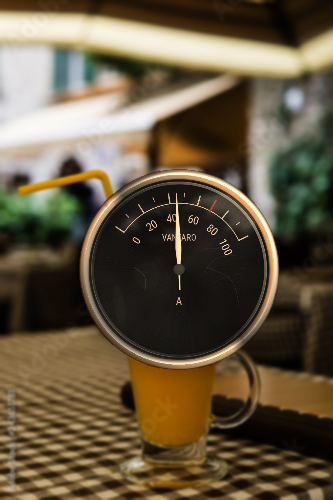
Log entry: 45 A
